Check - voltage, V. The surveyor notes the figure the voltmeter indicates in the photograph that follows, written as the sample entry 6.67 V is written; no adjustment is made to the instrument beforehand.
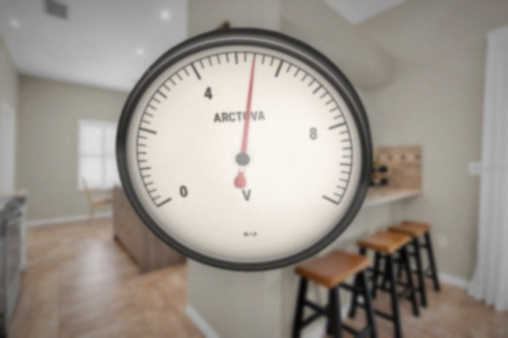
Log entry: 5.4 V
